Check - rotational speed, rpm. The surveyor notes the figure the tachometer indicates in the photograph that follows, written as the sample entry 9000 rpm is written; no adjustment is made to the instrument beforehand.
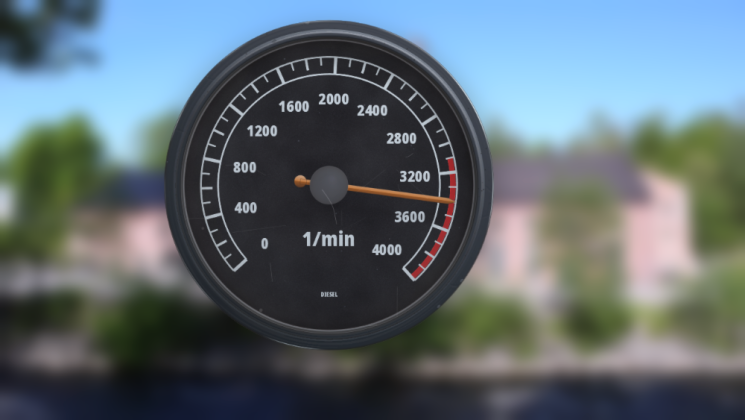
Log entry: 3400 rpm
